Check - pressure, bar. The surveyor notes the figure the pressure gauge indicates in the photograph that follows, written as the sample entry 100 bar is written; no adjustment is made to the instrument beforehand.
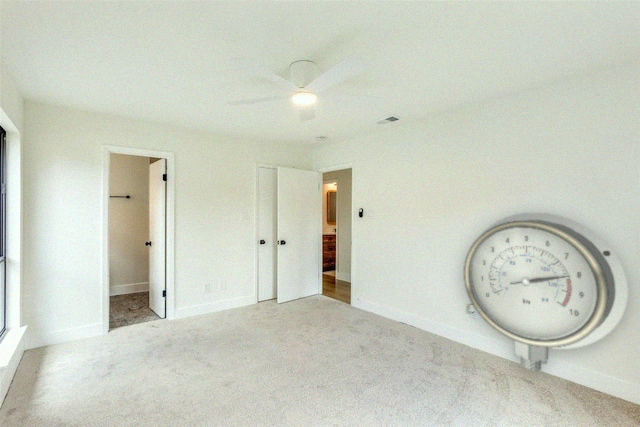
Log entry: 8 bar
